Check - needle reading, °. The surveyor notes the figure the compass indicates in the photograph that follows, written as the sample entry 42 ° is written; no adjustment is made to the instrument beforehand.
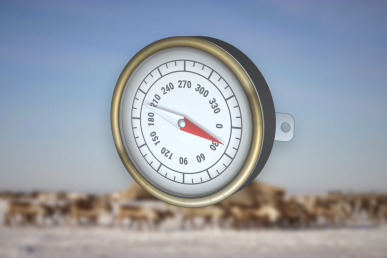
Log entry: 20 °
